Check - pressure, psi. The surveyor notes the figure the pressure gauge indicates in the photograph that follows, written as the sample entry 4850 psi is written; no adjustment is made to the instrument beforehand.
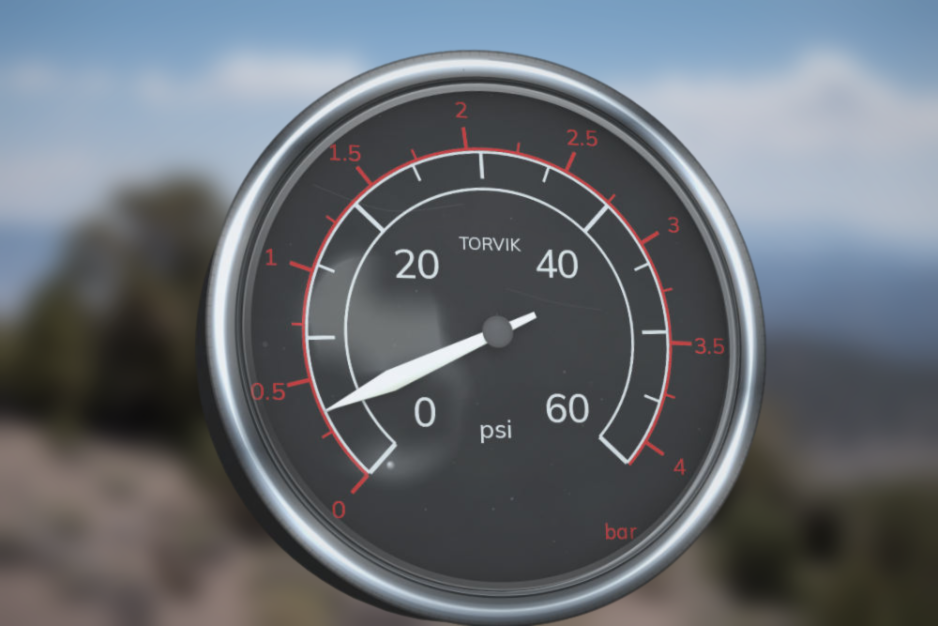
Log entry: 5 psi
